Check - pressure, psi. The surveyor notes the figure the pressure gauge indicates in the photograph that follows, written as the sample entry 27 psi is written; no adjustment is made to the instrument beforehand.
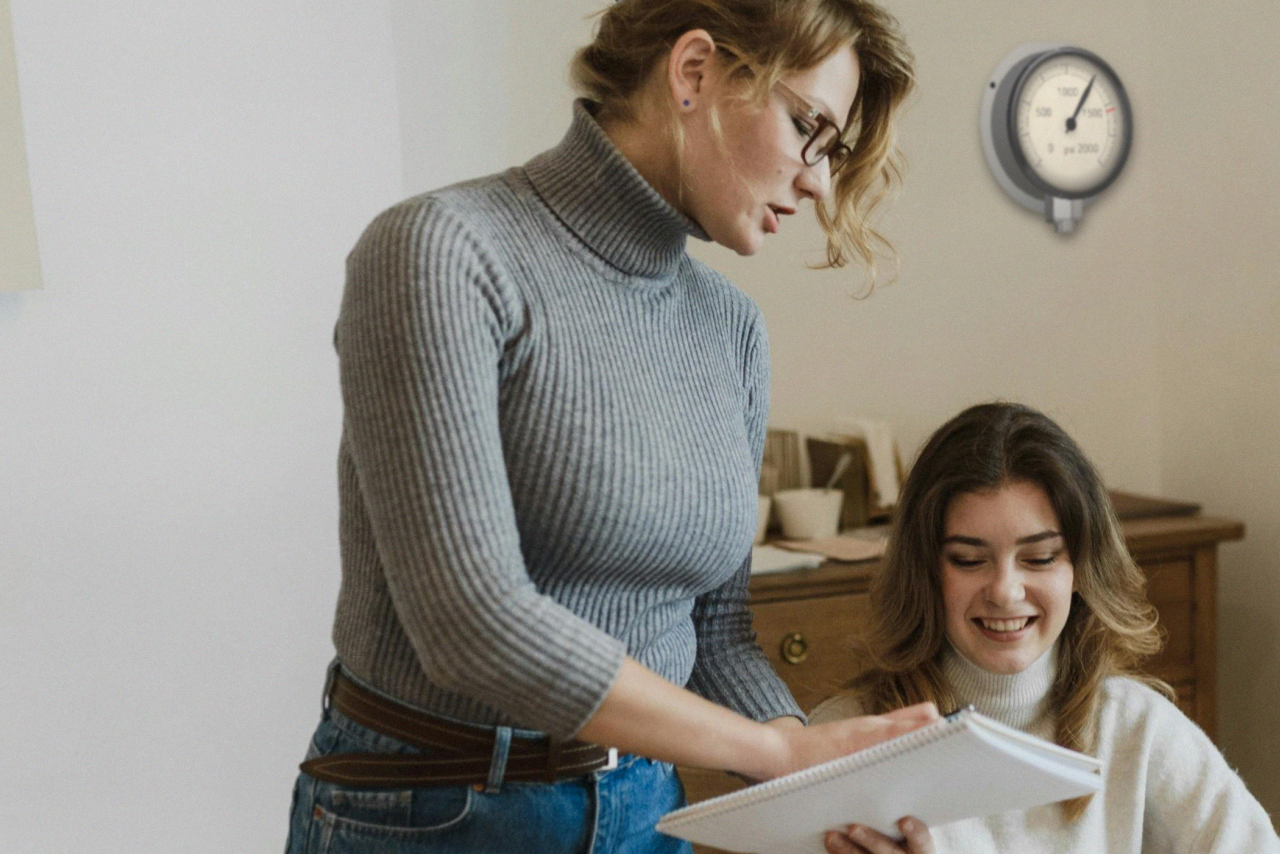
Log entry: 1250 psi
